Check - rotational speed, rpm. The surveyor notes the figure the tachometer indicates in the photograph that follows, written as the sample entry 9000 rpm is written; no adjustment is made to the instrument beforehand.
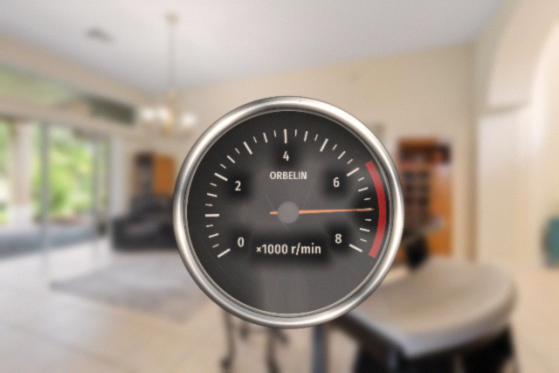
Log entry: 7000 rpm
